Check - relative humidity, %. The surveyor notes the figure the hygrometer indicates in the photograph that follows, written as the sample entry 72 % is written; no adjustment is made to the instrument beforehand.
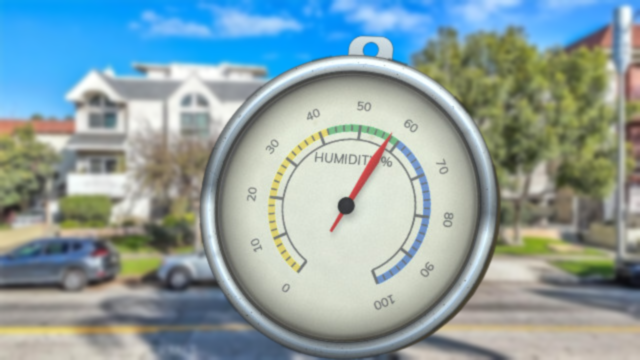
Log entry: 58 %
